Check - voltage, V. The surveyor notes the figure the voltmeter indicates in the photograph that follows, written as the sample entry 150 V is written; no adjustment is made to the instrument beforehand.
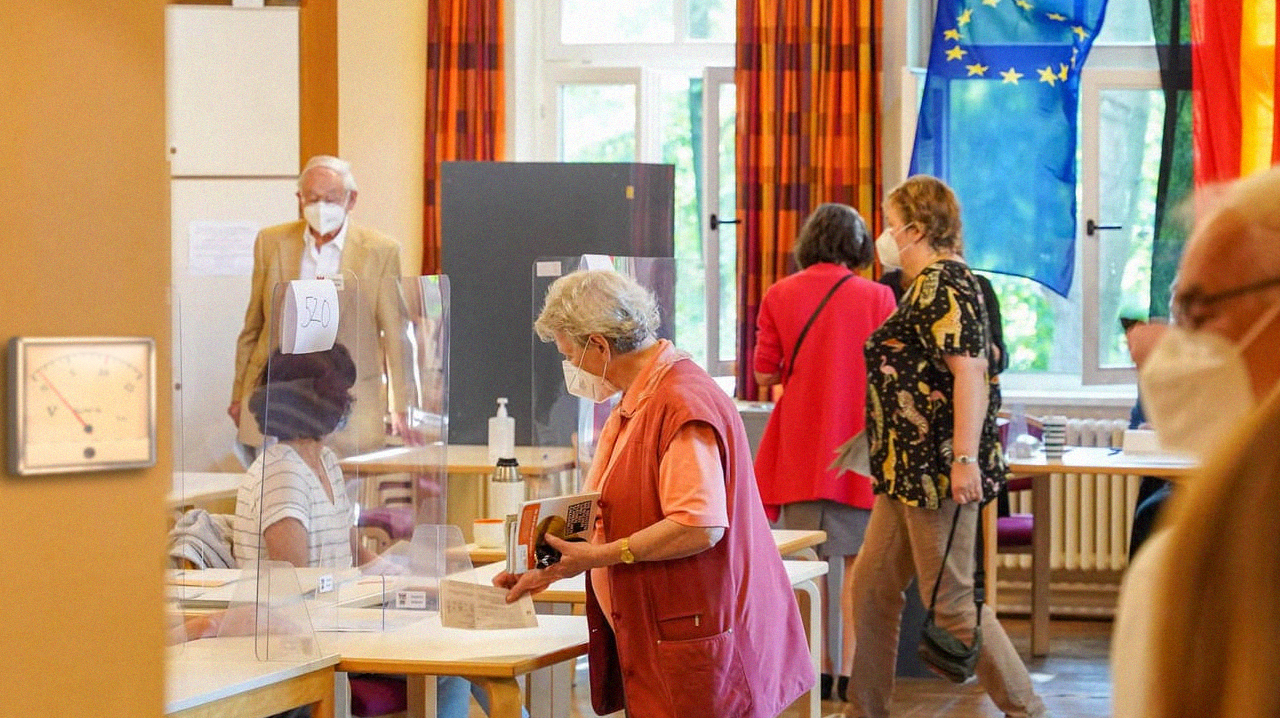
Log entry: 1 V
